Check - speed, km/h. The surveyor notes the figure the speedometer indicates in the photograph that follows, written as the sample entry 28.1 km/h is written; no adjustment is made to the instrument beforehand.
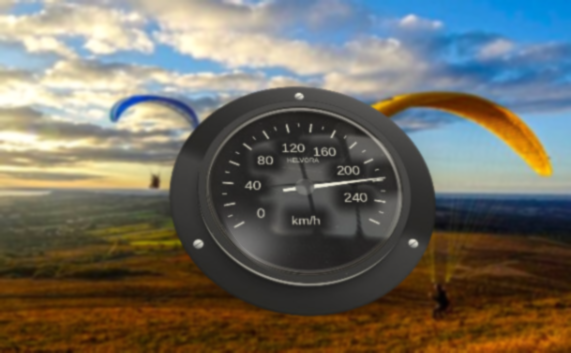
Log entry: 220 km/h
